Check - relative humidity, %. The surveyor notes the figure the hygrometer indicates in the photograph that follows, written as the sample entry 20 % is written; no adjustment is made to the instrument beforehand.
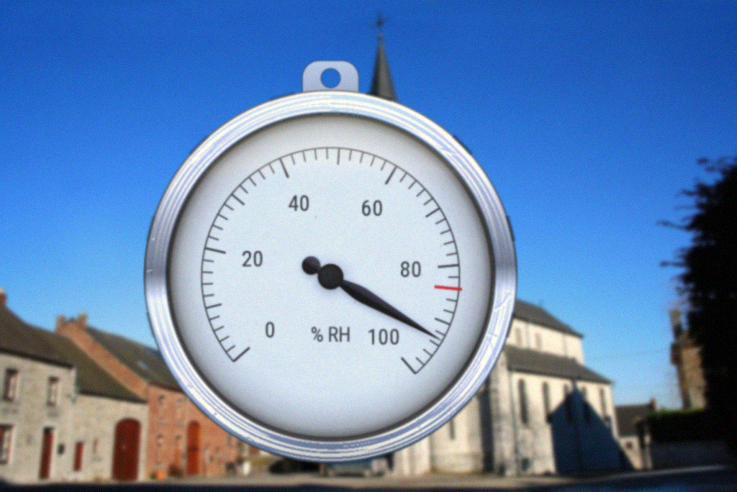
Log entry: 93 %
